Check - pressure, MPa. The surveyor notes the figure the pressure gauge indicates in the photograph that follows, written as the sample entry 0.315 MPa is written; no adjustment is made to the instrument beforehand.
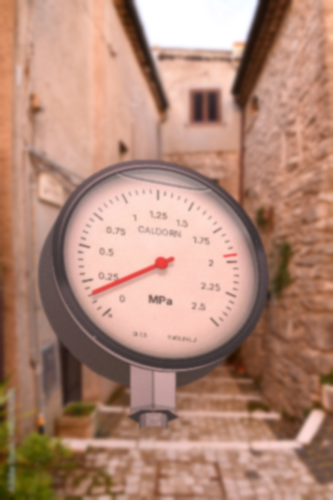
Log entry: 0.15 MPa
